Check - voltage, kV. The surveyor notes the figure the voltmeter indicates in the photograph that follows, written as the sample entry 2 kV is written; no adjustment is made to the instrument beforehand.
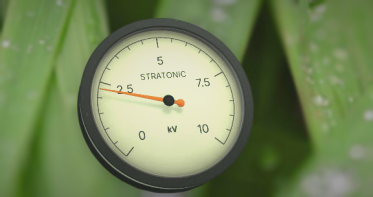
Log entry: 2.25 kV
